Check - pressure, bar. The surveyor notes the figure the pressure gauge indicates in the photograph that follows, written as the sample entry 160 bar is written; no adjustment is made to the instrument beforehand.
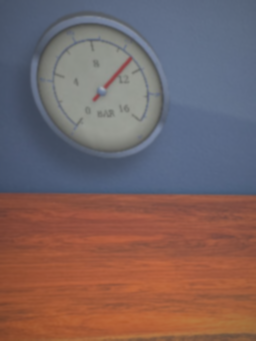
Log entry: 11 bar
